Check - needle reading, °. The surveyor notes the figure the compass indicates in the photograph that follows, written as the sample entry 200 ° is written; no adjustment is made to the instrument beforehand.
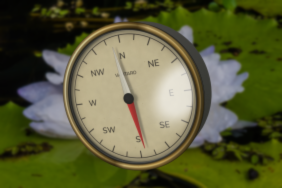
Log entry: 172.5 °
